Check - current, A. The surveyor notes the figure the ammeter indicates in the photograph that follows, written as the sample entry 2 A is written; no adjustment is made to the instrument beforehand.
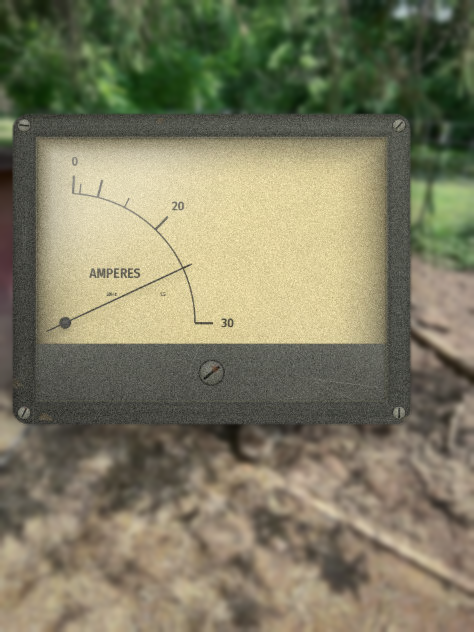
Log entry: 25 A
